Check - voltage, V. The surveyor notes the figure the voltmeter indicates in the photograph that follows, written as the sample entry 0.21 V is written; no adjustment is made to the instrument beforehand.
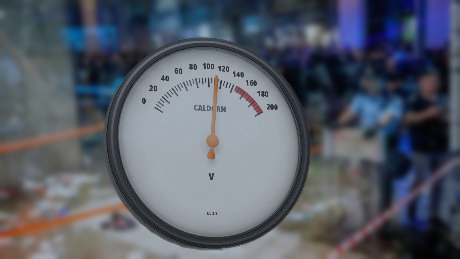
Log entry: 110 V
